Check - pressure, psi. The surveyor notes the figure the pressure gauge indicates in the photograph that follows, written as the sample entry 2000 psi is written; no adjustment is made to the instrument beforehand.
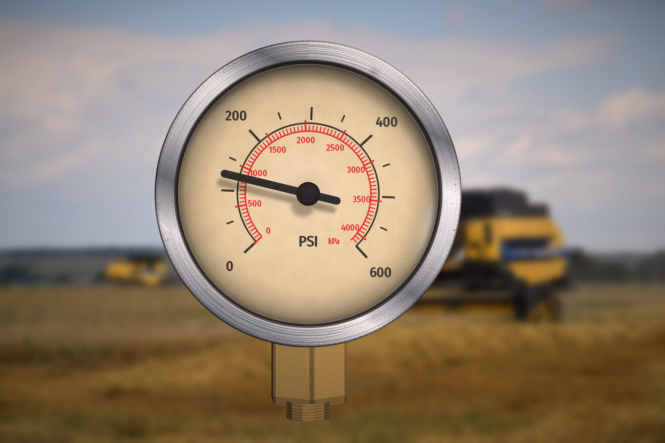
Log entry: 125 psi
